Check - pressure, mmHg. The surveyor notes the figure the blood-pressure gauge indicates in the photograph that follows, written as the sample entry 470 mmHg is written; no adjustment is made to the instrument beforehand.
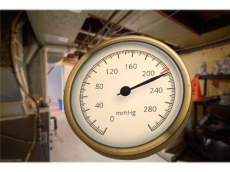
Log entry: 220 mmHg
